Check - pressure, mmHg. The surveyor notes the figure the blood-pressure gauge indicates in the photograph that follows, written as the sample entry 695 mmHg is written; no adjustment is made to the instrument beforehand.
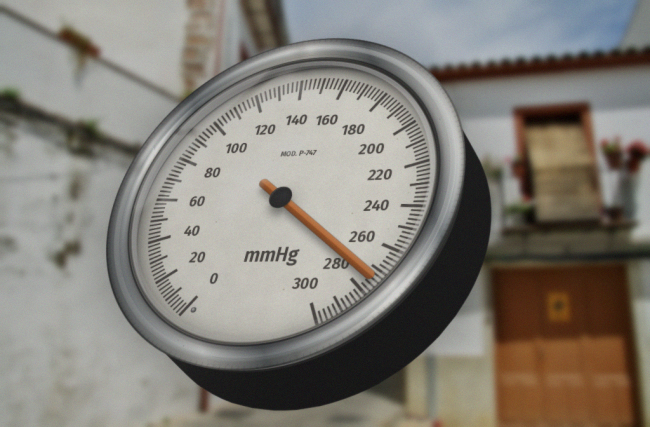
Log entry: 274 mmHg
